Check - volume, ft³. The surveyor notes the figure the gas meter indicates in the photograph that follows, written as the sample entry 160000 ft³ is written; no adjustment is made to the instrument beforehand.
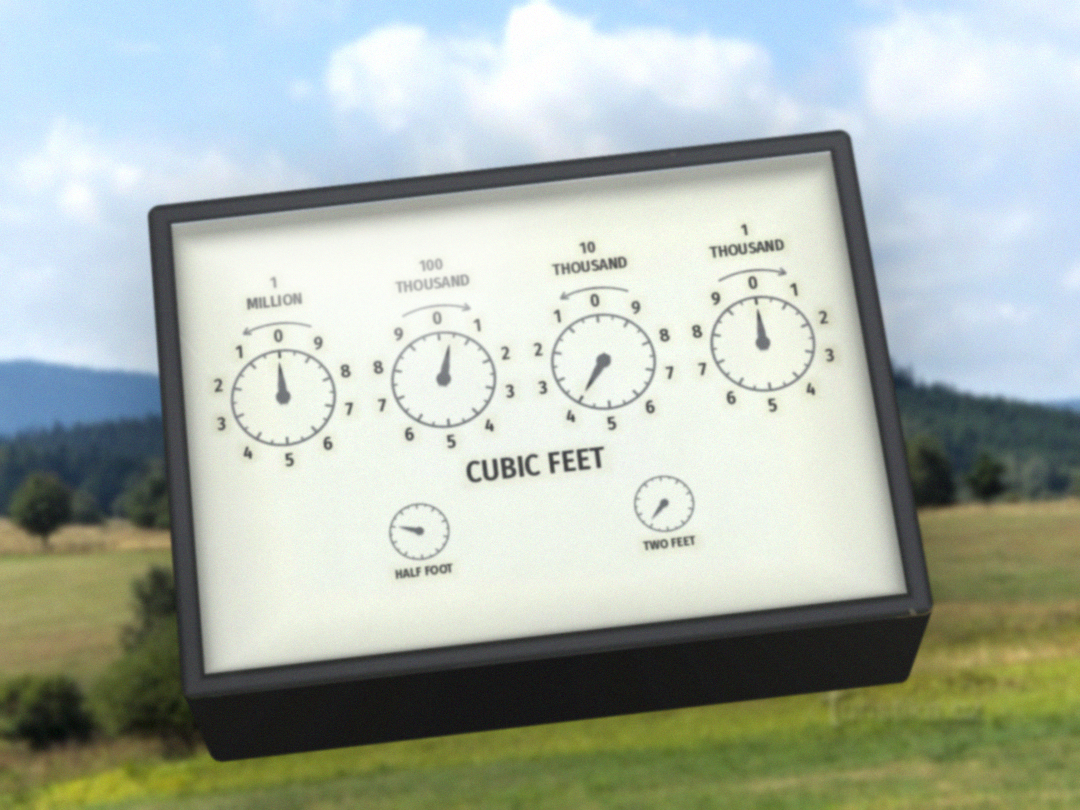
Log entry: 4000 ft³
